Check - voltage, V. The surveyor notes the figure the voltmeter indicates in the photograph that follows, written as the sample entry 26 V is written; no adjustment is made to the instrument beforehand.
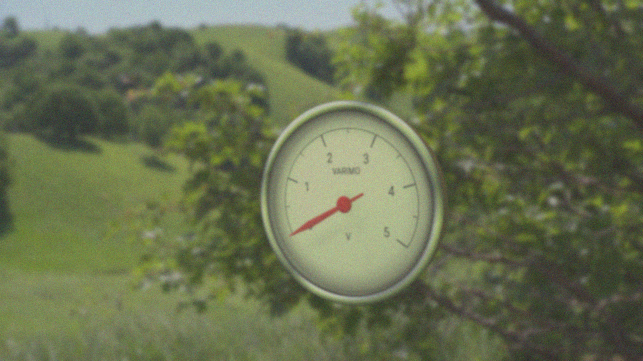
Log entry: 0 V
